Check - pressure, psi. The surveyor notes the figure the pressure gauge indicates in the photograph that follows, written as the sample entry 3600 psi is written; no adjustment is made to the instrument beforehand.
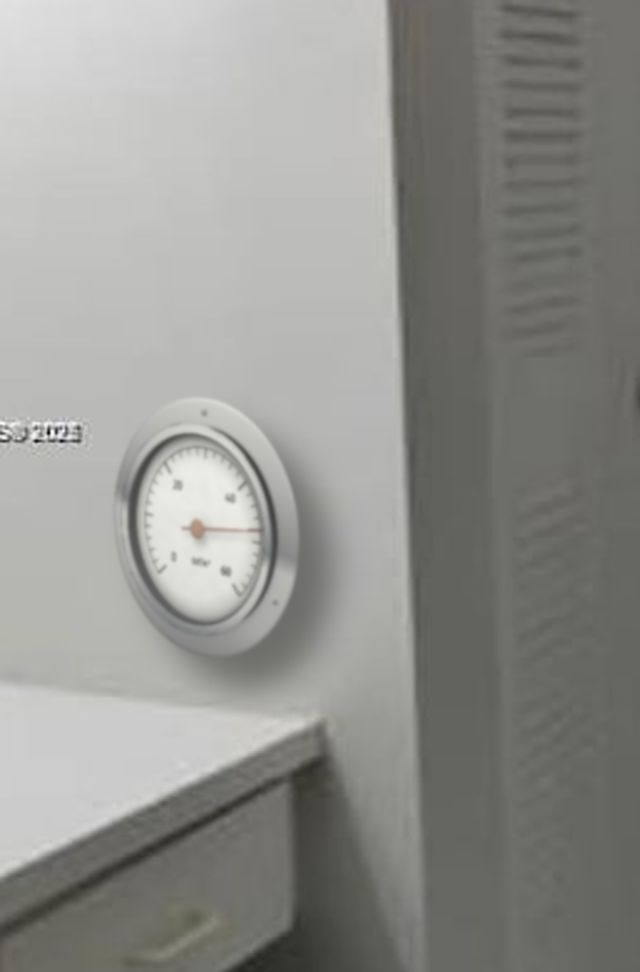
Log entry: 48 psi
